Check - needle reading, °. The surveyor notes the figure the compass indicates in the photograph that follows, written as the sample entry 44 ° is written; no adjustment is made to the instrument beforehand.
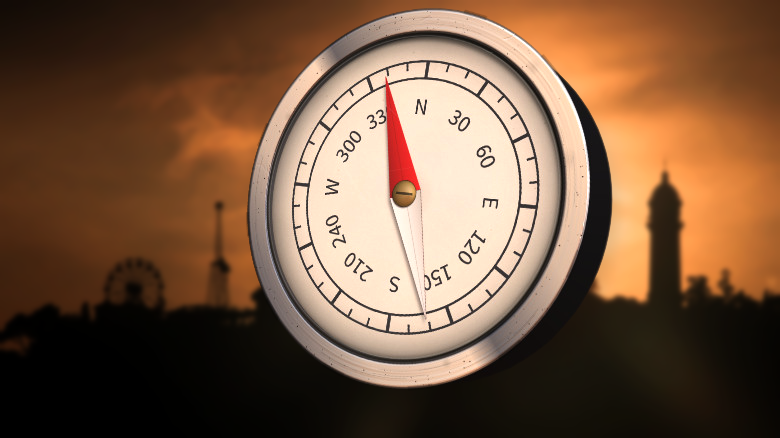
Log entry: 340 °
